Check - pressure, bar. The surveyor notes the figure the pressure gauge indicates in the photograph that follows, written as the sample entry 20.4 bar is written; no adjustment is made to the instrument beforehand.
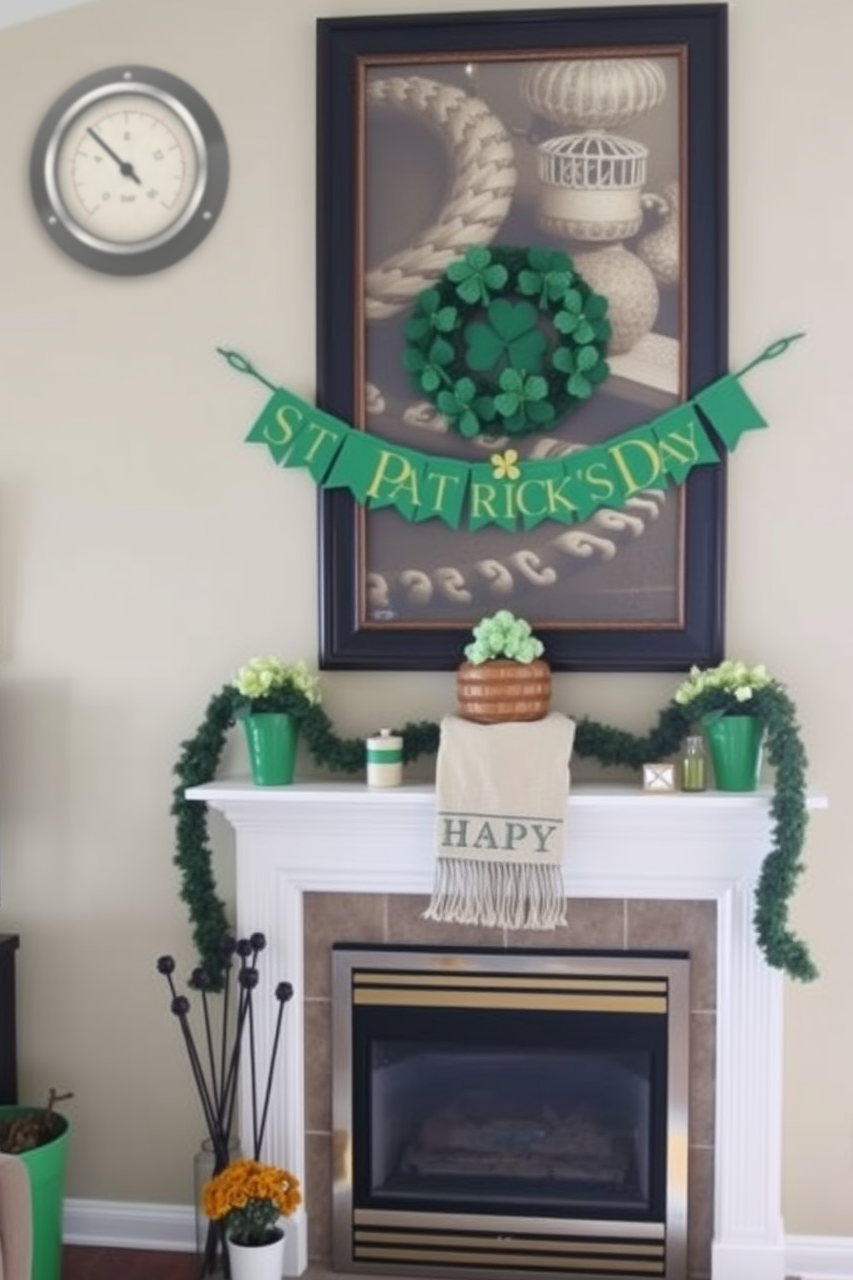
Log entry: 5.5 bar
